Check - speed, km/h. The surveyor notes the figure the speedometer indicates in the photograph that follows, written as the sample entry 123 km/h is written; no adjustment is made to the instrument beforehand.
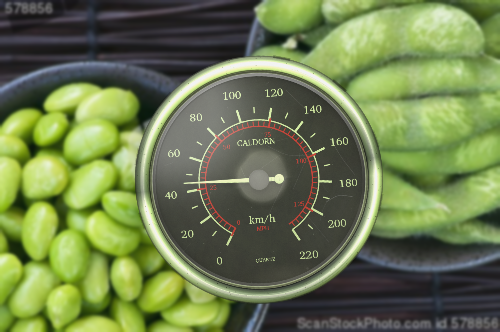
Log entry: 45 km/h
